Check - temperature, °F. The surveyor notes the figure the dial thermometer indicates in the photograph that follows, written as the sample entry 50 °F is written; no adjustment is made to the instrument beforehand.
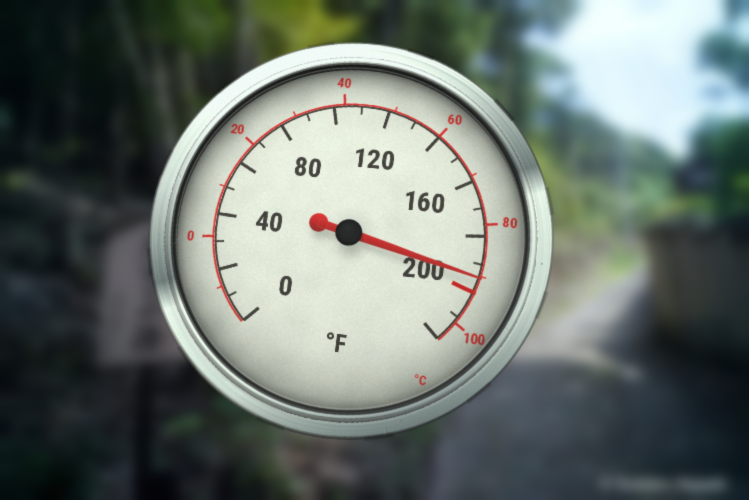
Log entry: 195 °F
